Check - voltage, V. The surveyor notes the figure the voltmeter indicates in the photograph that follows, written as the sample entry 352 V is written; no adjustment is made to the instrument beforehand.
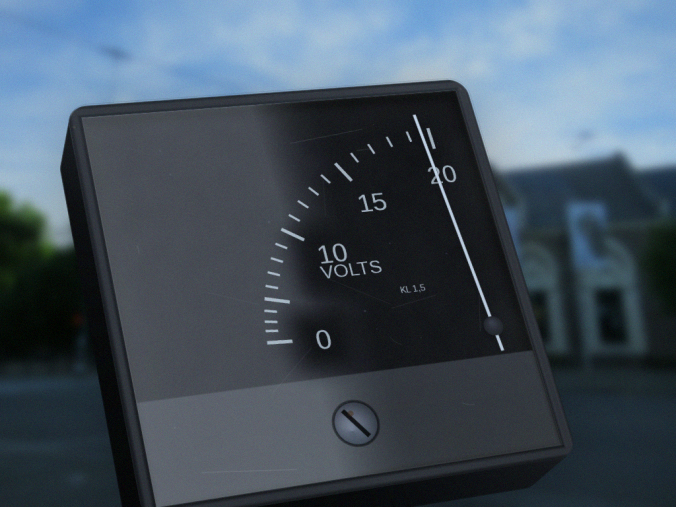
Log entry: 19.5 V
